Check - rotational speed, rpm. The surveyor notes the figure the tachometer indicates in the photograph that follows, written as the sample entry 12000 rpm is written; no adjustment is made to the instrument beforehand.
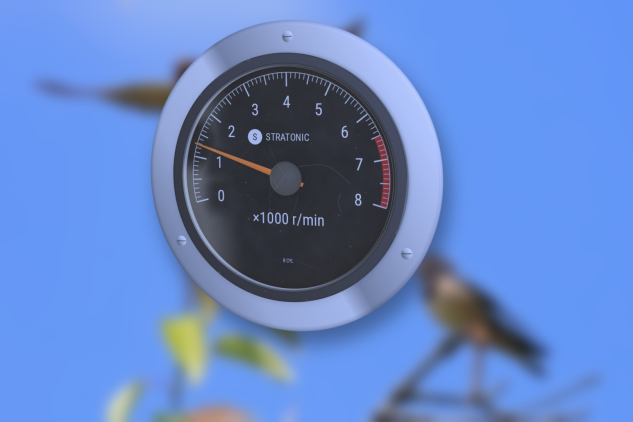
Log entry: 1300 rpm
